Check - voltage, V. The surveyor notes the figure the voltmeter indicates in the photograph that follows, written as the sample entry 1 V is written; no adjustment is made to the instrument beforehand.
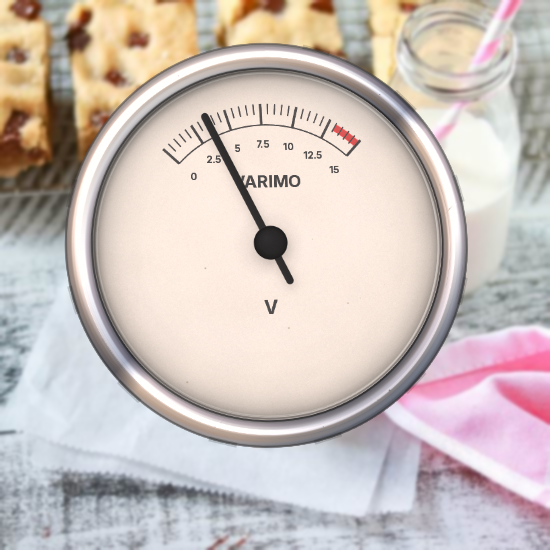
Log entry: 3.5 V
